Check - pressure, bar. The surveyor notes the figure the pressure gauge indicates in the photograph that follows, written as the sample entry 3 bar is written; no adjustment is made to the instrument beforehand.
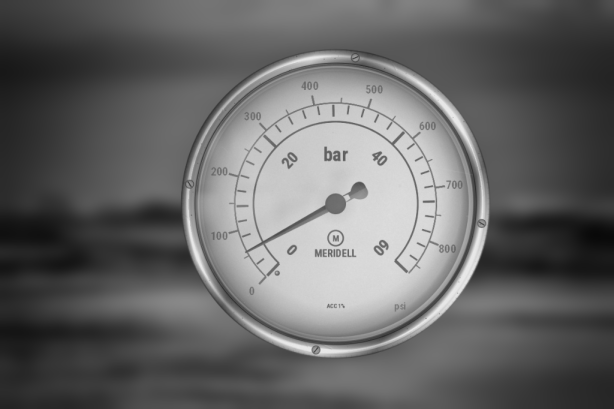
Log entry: 4 bar
